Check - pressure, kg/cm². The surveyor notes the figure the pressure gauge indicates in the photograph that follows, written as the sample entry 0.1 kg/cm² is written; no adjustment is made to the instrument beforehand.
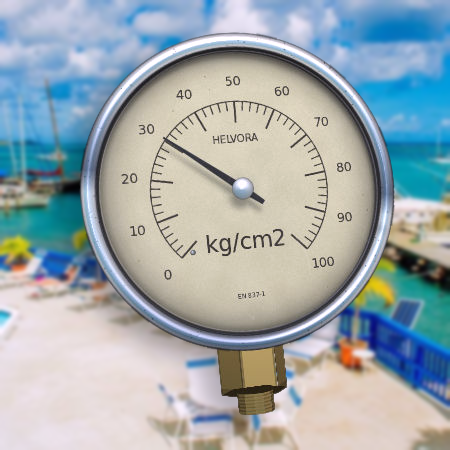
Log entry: 30 kg/cm²
